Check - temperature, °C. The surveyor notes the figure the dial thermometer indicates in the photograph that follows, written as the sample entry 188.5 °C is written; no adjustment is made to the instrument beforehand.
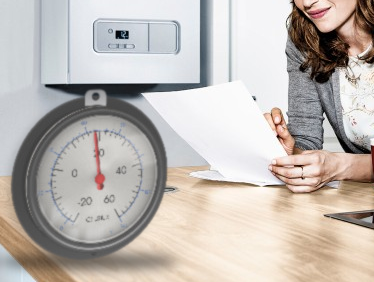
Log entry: 18 °C
